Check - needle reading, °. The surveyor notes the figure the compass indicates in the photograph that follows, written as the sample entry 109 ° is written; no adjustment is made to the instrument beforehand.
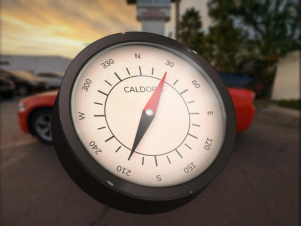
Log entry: 30 °
